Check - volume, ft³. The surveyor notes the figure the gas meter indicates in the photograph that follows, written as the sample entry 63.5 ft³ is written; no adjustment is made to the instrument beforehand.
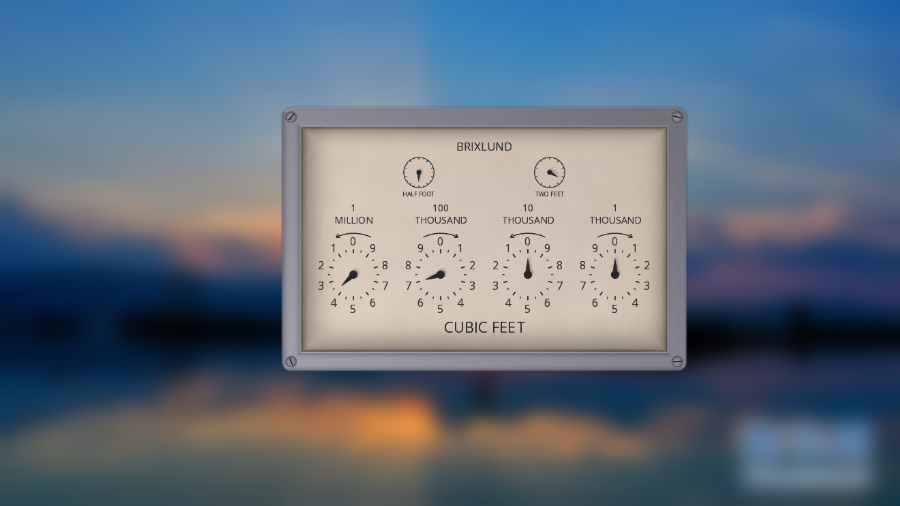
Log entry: 370000 ft³
